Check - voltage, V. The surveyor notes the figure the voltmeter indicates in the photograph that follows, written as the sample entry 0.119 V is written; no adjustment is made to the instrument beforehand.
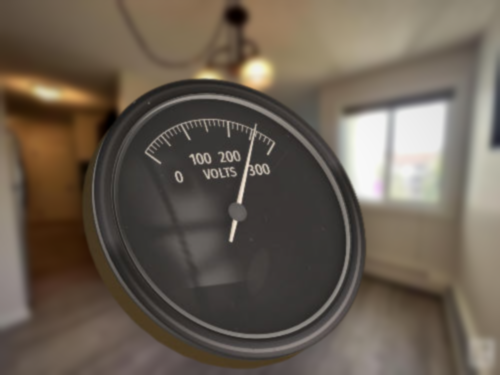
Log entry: 250 V
